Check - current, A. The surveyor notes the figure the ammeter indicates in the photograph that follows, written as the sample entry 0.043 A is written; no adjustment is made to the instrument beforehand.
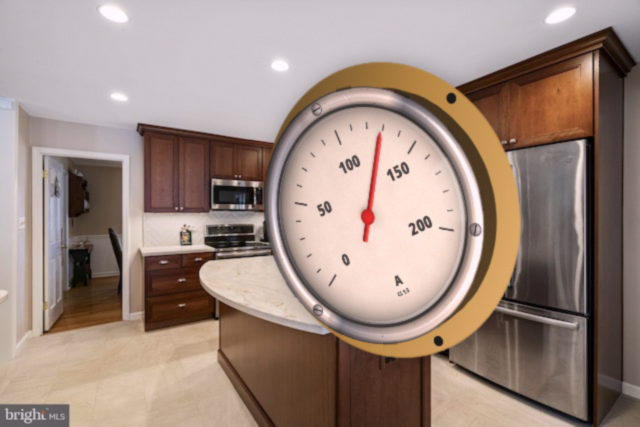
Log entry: 130 A
